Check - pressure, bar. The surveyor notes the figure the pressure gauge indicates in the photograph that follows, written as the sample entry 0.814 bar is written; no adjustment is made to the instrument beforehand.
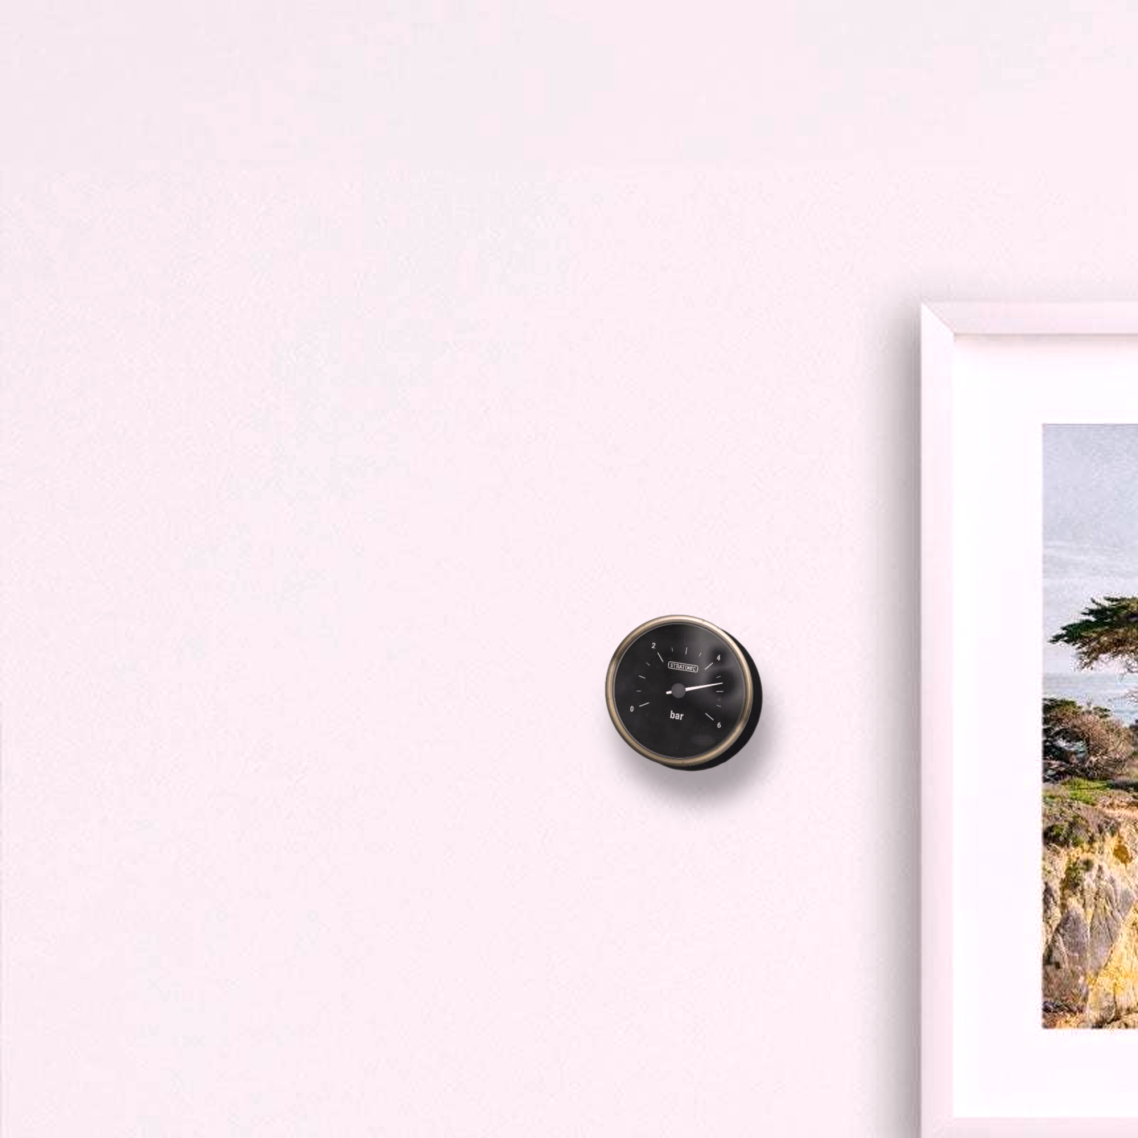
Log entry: 4.75 bar
